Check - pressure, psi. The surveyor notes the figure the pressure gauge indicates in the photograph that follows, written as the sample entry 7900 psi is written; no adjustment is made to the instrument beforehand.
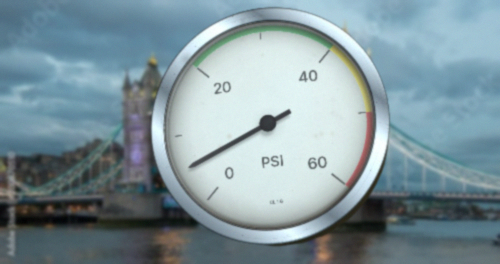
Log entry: 5 psi
